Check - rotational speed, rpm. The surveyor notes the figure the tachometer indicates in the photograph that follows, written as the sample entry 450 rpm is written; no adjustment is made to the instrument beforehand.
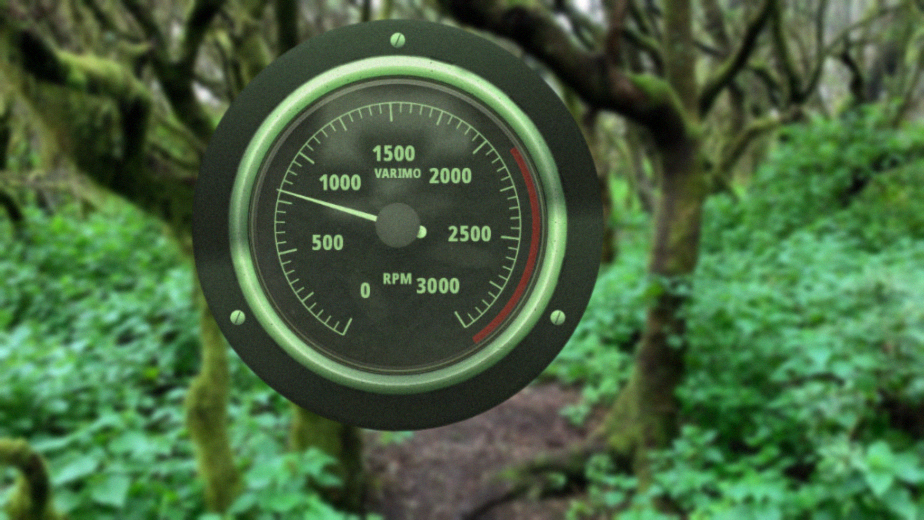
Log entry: 800 rpm
